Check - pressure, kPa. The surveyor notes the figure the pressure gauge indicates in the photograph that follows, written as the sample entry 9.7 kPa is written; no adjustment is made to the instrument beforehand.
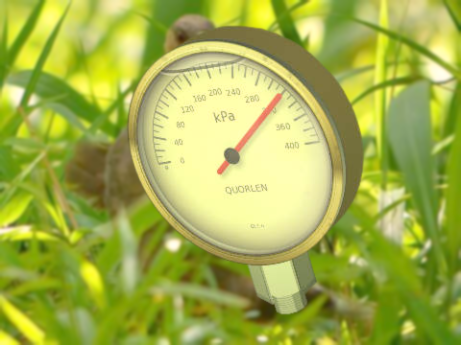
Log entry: 320 kPa
